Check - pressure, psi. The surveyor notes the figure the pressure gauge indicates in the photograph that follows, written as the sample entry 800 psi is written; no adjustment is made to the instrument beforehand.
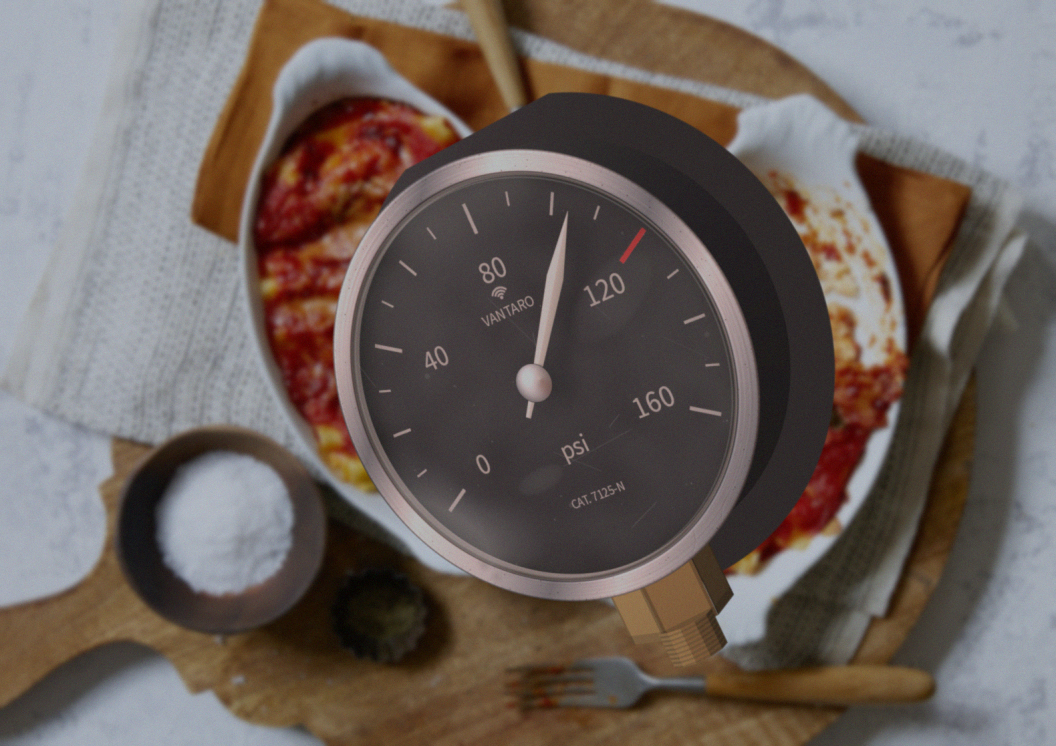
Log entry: 105 psi
